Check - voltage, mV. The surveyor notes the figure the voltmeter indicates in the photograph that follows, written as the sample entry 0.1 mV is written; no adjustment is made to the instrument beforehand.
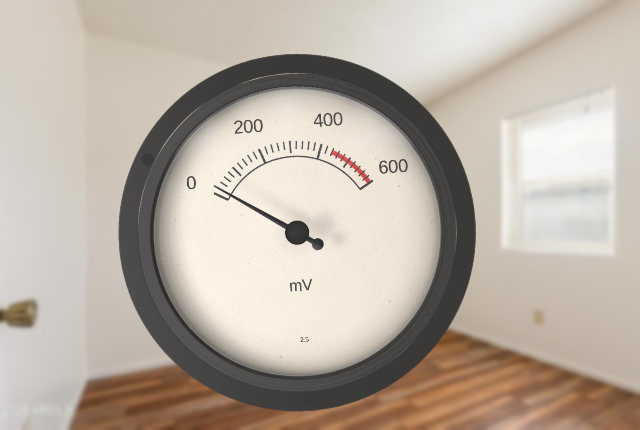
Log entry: 20 mV
